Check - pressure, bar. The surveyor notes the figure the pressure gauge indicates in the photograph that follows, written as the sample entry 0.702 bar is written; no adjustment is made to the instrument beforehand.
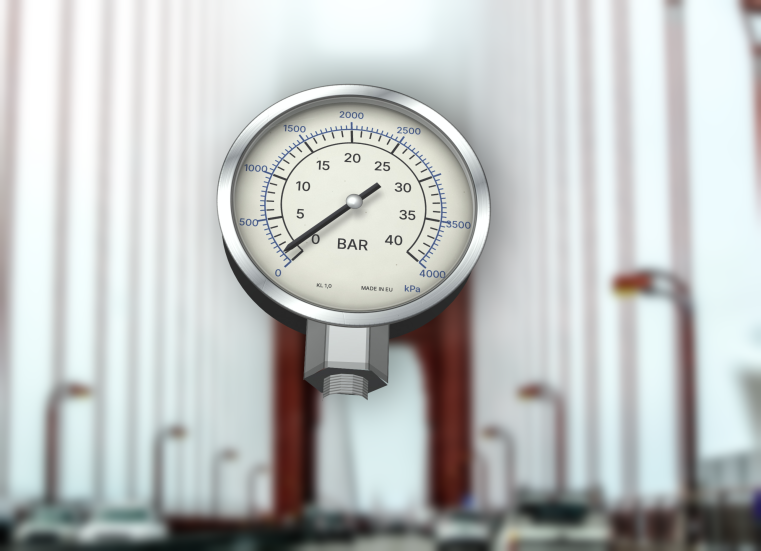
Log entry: 1 bar
